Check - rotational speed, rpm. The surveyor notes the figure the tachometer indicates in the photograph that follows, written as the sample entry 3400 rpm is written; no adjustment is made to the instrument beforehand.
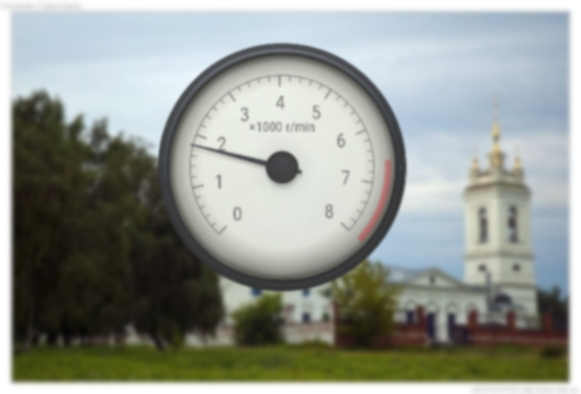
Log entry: 1800 rpm
